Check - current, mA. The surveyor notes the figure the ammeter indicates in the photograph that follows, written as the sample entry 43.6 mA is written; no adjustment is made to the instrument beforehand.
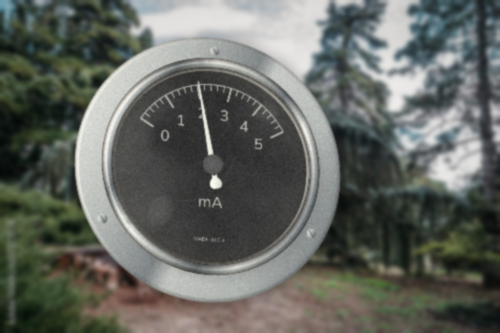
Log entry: 2 mA
